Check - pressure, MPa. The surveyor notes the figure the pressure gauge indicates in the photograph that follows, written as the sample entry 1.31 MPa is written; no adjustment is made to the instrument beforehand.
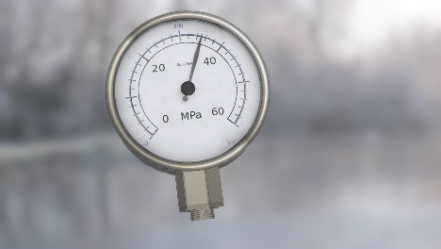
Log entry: 35 MPa
